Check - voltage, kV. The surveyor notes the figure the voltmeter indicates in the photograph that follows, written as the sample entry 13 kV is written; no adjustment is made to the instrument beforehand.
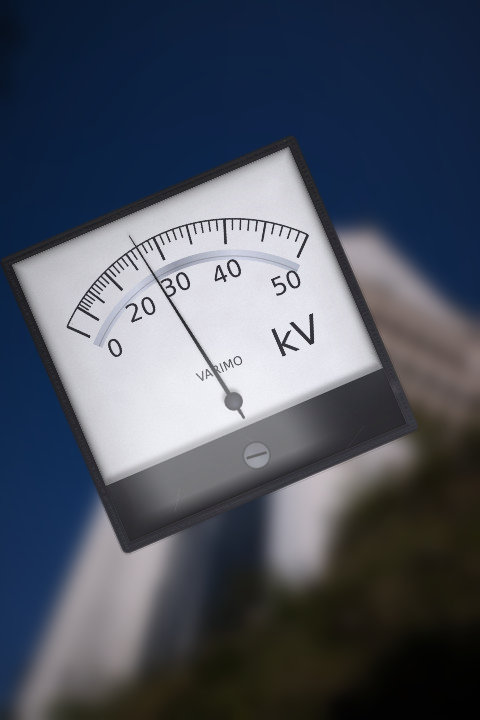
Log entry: 27 kV
